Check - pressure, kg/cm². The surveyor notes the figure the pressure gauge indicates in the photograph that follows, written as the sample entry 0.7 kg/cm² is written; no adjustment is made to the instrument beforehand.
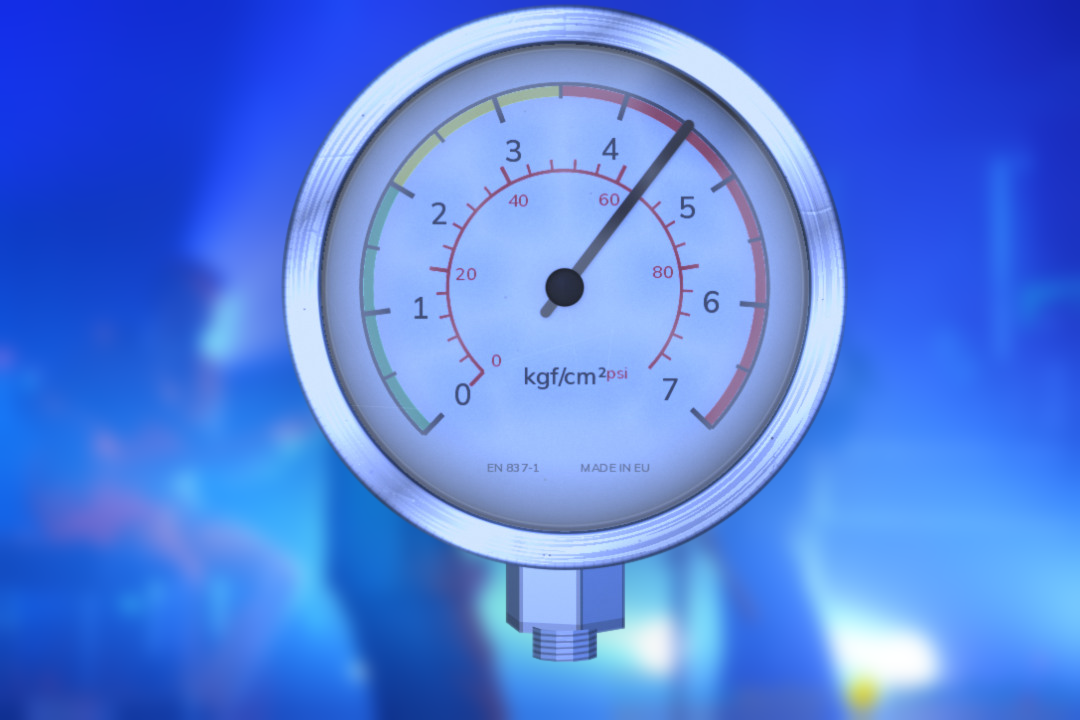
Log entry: 4.5 kg/cm²
